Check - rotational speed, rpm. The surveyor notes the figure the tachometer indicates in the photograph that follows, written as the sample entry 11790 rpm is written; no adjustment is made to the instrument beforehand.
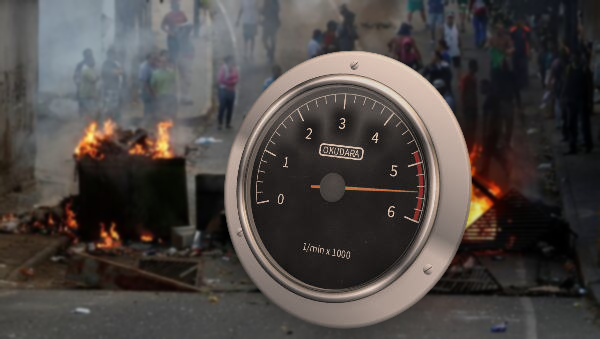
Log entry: 5500 rpm
